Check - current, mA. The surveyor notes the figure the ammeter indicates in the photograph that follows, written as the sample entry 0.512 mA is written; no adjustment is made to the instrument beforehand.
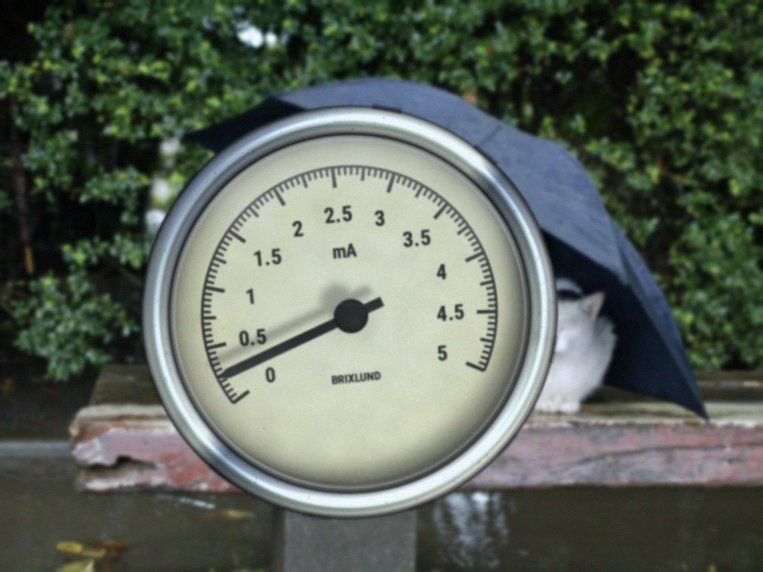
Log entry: 0.25 mA
